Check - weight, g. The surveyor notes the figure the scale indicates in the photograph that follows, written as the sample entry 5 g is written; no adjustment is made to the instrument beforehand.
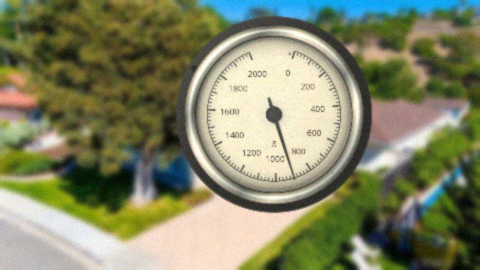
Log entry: 900 g
